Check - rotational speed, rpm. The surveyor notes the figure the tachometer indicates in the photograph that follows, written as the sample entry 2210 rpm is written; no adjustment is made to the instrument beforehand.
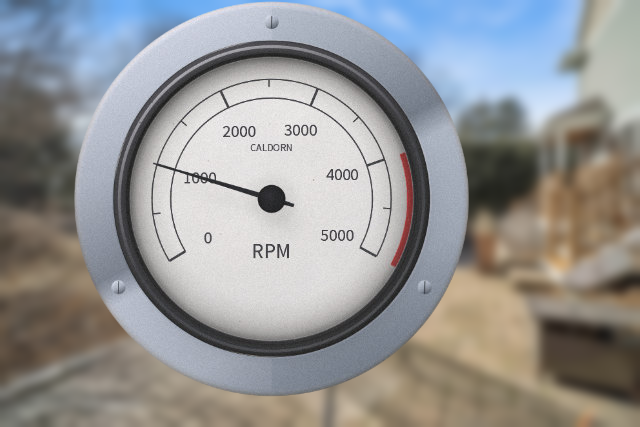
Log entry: 1000 rpm
